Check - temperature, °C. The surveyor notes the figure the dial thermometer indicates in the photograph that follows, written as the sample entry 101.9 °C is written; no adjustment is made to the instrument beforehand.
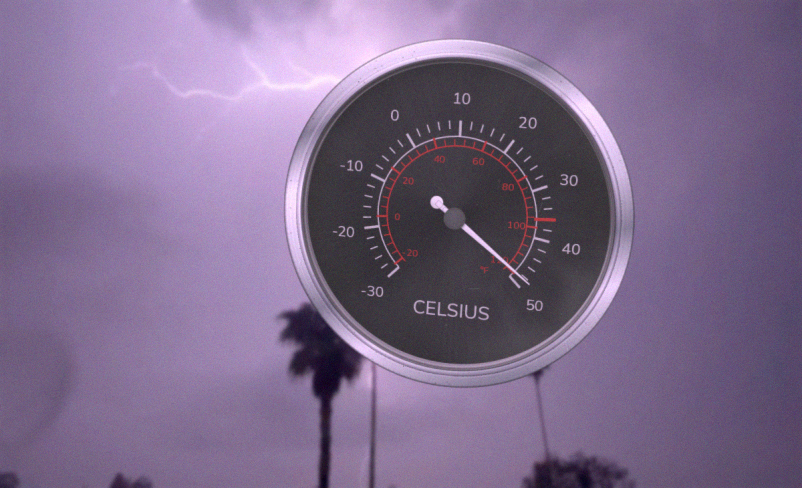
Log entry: 48 °C
